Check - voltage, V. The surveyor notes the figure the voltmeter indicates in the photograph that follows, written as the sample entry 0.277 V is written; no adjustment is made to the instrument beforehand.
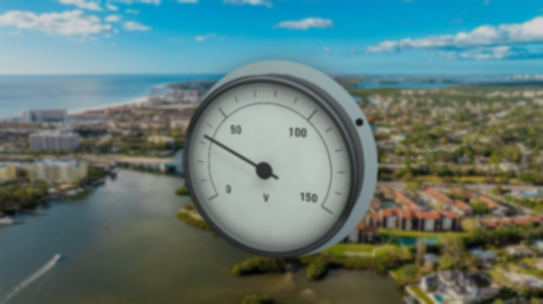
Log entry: 35 V
